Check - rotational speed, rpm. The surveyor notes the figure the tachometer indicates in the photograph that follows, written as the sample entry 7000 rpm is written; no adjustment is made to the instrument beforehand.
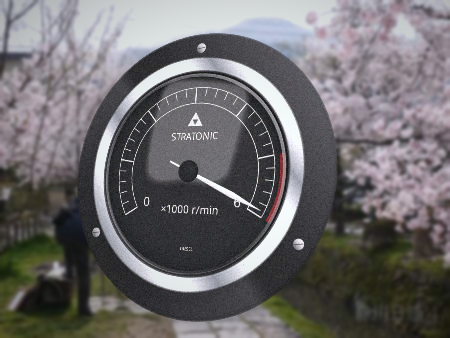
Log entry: 5900 rpm
